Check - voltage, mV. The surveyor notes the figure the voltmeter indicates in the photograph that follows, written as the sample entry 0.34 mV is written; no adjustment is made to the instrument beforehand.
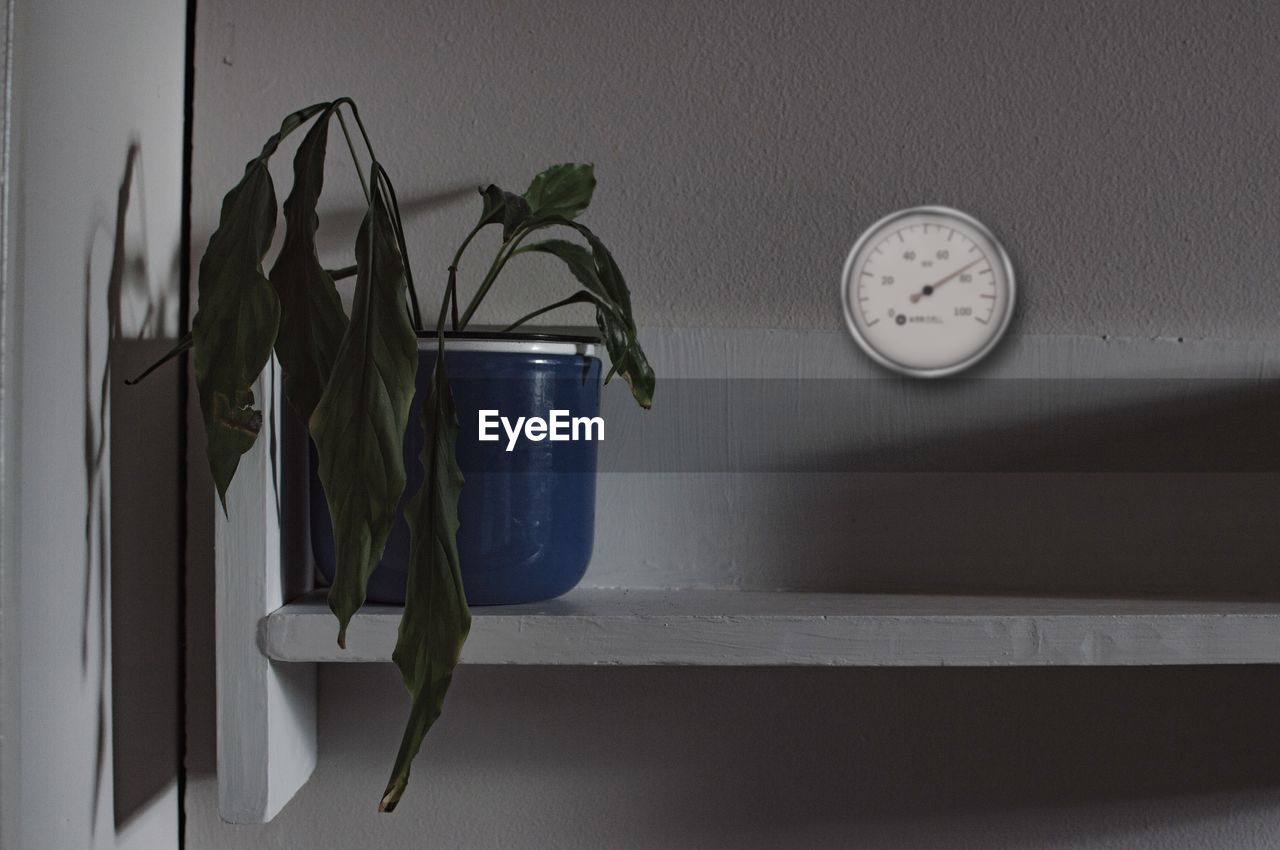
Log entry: 75 mV
